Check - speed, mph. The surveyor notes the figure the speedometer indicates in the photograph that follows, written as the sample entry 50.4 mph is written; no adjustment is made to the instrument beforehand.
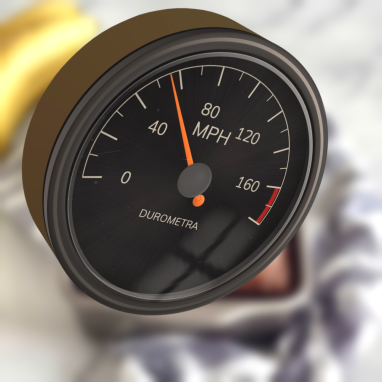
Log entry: 55 mph
